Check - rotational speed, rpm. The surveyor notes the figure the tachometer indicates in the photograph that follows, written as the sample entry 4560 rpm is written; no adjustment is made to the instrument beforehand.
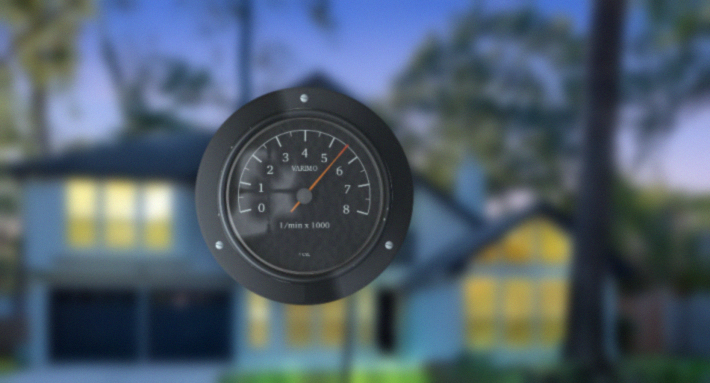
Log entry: 5500 rpm
